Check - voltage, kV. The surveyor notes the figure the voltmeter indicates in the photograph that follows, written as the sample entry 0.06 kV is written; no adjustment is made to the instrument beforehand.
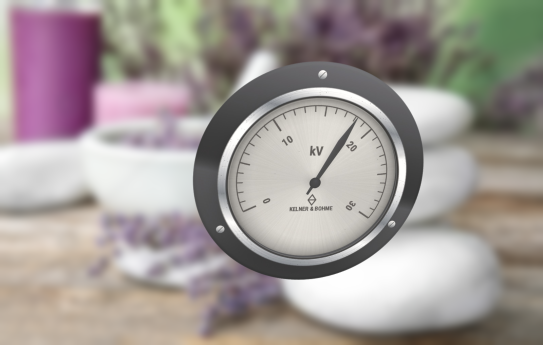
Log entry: 18 kV
